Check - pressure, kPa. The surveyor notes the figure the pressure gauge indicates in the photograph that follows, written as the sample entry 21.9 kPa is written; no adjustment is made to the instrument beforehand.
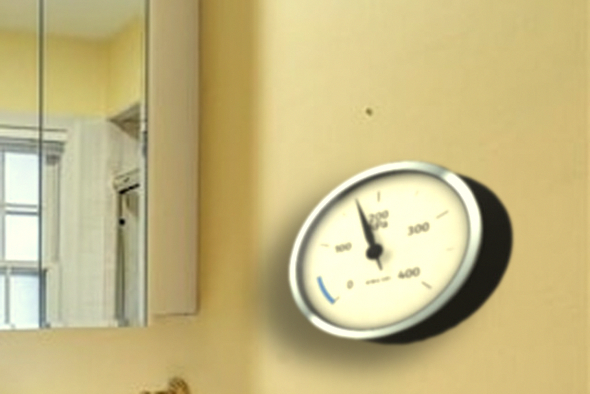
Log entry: 175 kPa
